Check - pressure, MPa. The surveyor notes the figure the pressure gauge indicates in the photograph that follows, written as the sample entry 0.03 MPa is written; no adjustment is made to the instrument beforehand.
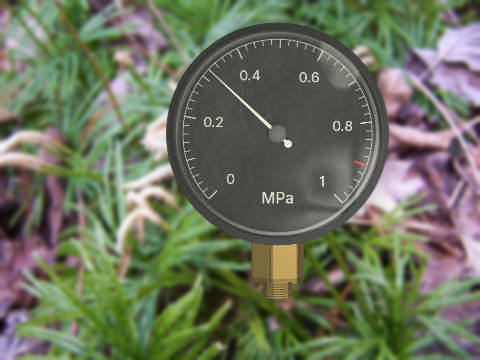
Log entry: 0.32 MPa
